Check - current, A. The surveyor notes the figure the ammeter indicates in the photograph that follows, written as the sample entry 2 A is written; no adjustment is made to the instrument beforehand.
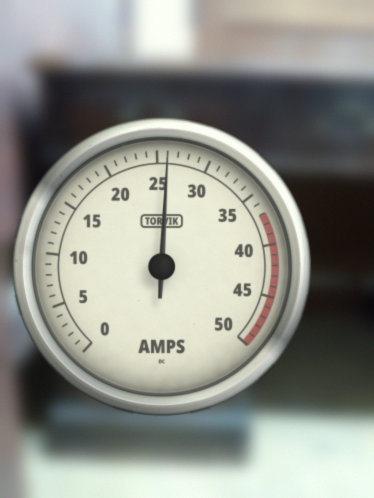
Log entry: 26 A
